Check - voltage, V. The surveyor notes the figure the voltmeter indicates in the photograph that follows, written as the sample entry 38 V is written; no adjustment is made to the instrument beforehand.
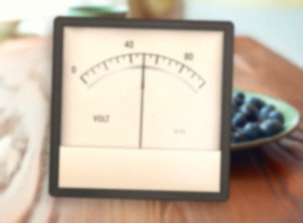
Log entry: 50 V
